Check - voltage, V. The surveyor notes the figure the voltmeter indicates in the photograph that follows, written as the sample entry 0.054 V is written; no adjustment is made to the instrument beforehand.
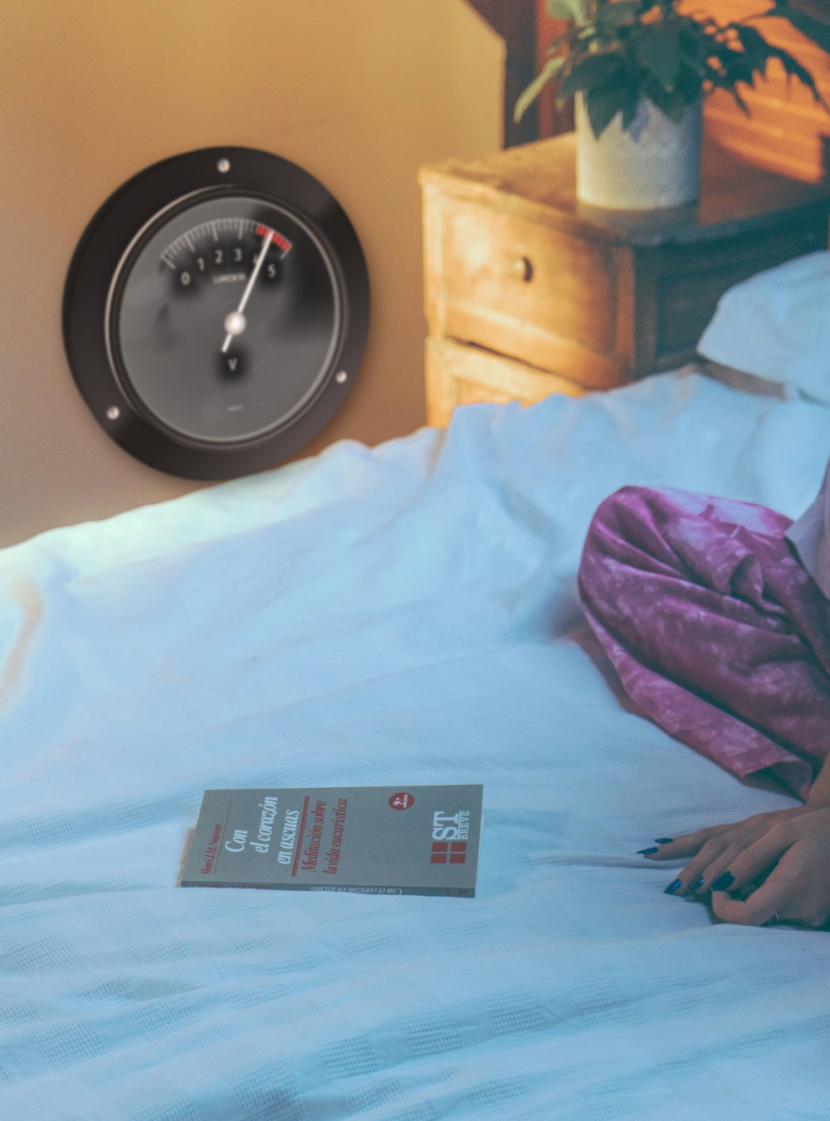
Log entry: 4 V
